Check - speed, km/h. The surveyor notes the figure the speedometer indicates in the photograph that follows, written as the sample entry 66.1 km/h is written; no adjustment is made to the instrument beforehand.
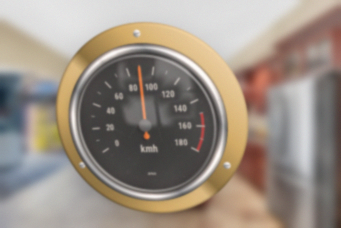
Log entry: 90 km/h
